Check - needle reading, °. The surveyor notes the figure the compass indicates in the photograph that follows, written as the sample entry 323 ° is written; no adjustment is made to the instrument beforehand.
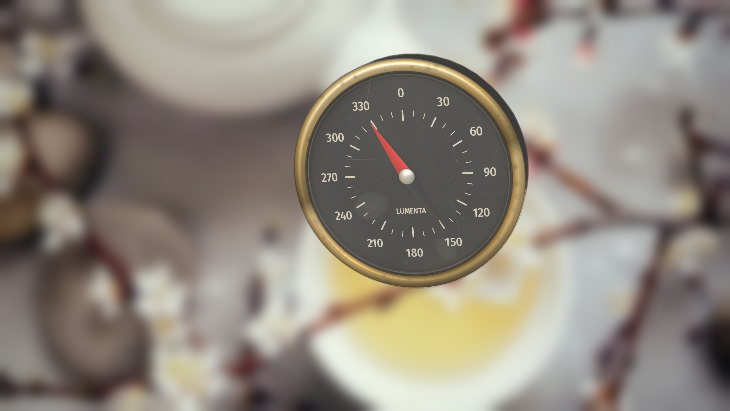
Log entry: 330 °
